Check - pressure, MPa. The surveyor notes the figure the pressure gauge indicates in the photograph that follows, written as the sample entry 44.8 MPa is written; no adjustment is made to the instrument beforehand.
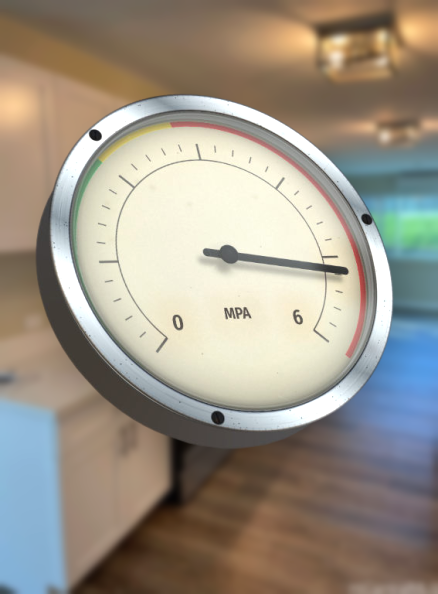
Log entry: 5.2 MPa
